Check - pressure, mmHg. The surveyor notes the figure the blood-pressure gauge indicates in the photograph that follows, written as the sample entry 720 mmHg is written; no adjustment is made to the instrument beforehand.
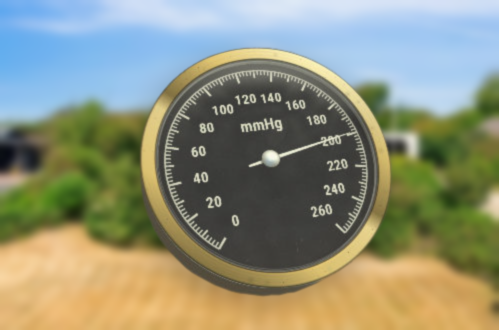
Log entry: 200 mmHg
